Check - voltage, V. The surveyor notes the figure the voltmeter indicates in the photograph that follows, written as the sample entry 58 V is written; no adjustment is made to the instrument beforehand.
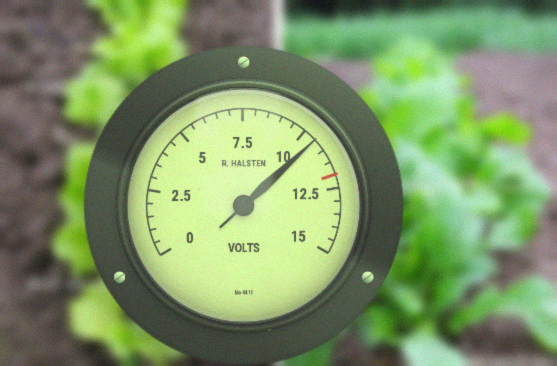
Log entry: 10.5 V
